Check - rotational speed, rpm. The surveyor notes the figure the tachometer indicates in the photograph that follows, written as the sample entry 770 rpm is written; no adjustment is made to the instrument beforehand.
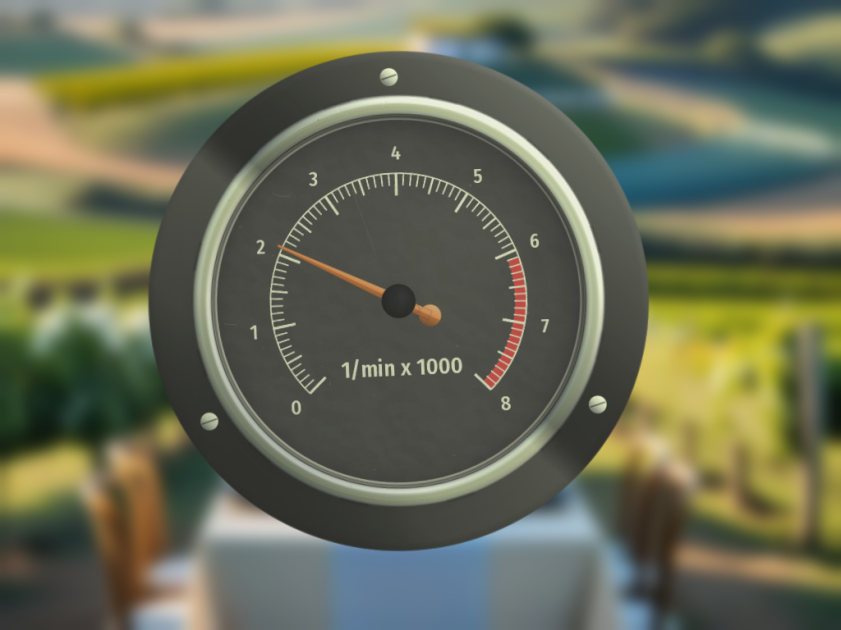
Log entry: 2100 rpm
